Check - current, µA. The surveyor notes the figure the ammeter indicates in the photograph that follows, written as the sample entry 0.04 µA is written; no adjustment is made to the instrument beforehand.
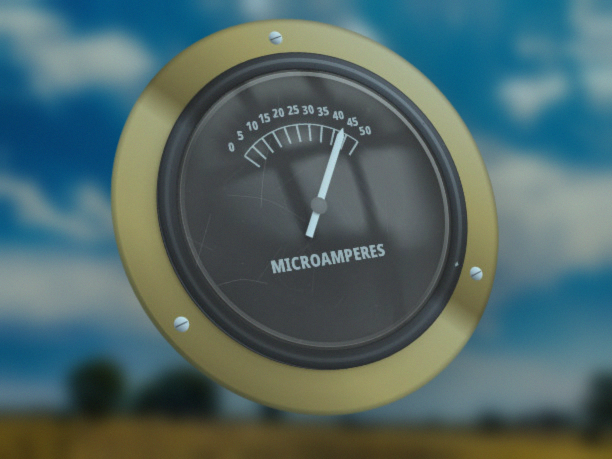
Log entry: 42.5 µA
